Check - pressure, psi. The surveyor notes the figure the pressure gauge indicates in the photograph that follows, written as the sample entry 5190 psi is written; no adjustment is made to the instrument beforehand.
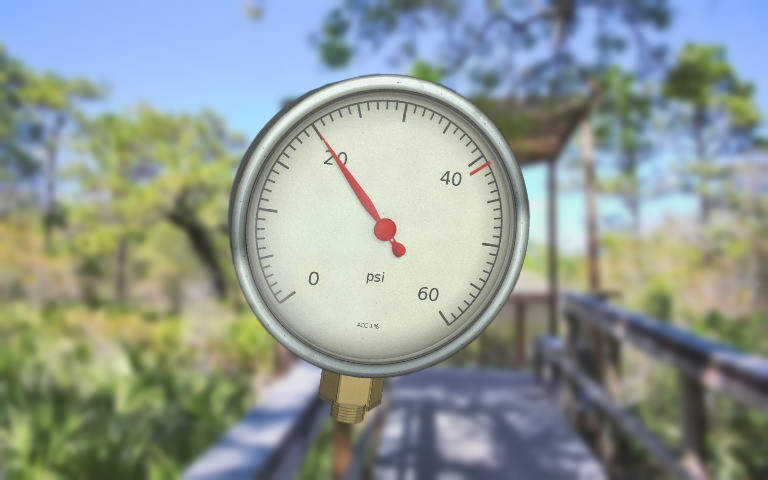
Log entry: 20 psi
